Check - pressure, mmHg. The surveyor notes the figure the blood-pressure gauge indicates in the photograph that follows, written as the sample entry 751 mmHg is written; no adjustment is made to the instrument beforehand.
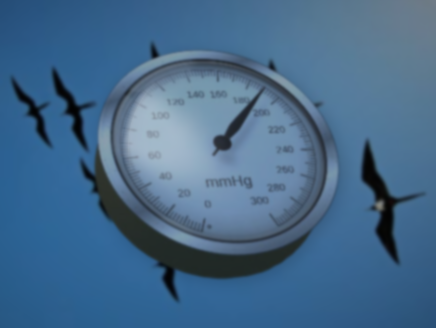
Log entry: 190 mmHg
